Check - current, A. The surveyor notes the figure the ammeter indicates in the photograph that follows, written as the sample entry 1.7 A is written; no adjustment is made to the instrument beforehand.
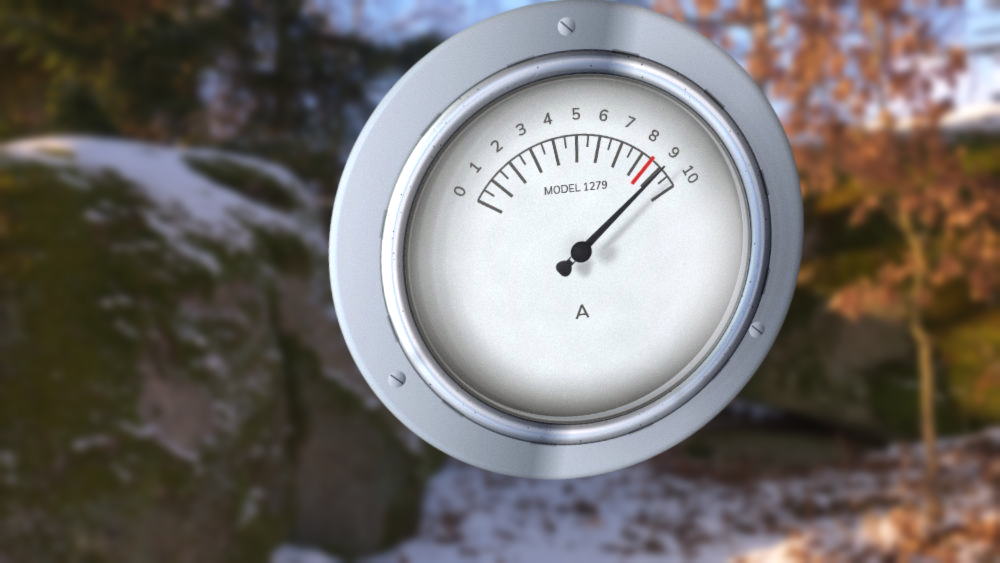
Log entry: 9 A
